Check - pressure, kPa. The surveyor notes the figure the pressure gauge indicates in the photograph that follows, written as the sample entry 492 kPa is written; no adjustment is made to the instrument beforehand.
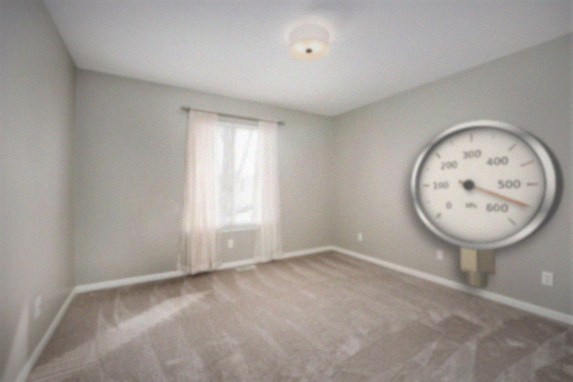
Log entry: 550 kPa
